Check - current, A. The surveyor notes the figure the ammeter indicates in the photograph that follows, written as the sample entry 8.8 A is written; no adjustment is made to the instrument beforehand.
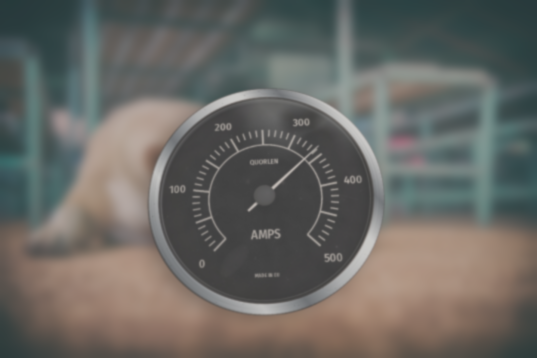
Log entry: 340 A
